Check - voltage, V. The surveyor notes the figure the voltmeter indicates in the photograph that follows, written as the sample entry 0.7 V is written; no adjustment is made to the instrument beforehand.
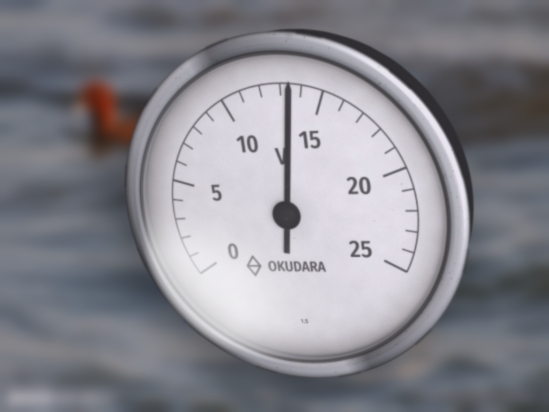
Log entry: 13.5 V
